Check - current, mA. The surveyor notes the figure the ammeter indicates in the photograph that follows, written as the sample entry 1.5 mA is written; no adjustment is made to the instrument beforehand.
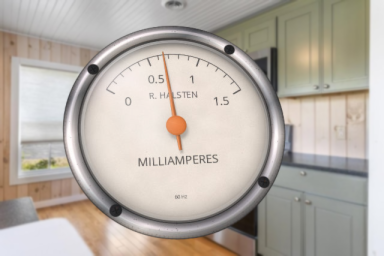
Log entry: 0.65 mA
